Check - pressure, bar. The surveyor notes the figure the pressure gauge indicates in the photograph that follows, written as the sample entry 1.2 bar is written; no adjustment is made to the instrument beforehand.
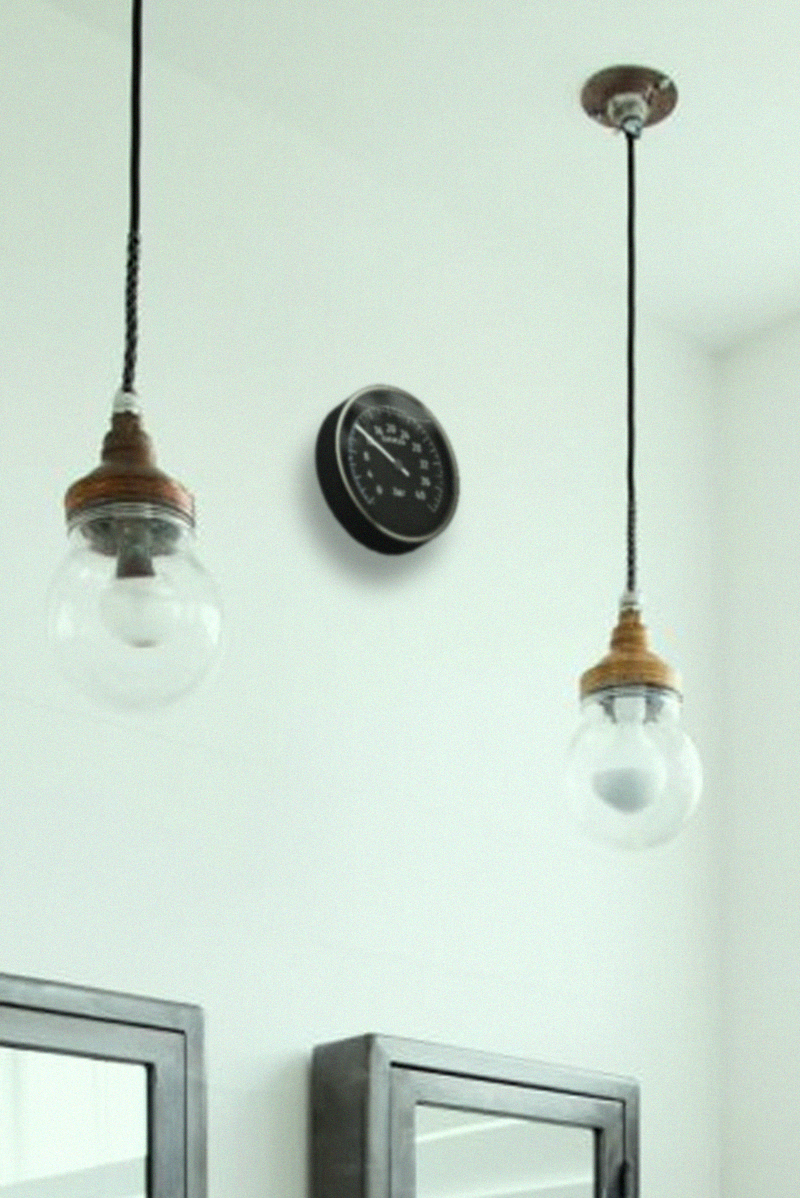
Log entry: 12 bar
